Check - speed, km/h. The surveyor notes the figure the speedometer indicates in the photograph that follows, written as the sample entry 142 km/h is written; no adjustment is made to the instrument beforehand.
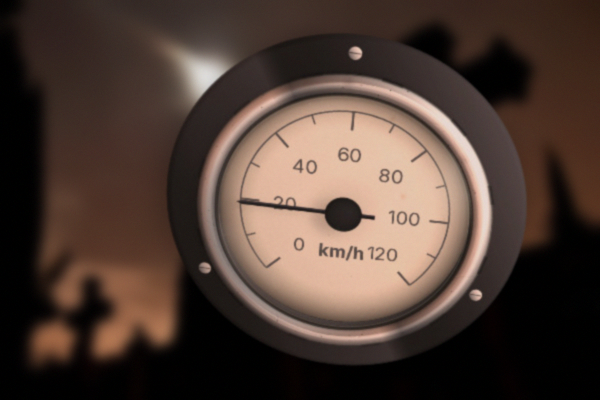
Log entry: 20 km/h
